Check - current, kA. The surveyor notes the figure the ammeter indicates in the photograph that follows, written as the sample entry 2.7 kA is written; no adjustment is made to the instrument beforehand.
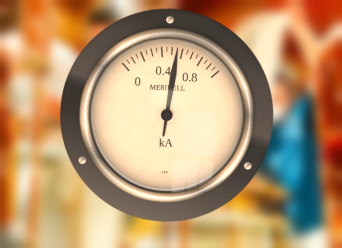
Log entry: 0.55 kA
